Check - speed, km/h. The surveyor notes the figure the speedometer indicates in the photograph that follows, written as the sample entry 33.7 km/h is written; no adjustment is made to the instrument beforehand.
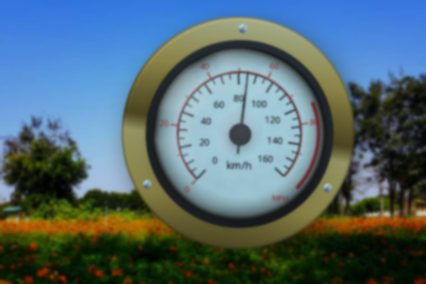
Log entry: 85 km/h
